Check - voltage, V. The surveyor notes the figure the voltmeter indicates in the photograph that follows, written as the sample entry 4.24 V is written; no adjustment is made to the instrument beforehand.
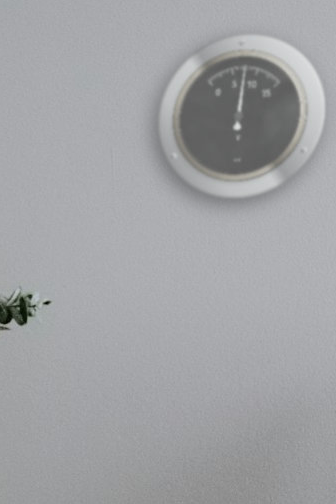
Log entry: 7.5 V
